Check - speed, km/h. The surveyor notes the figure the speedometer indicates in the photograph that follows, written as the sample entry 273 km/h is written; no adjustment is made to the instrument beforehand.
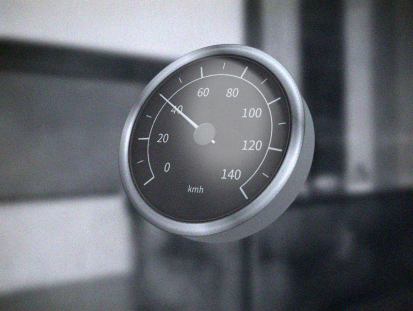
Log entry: 40 km/h
